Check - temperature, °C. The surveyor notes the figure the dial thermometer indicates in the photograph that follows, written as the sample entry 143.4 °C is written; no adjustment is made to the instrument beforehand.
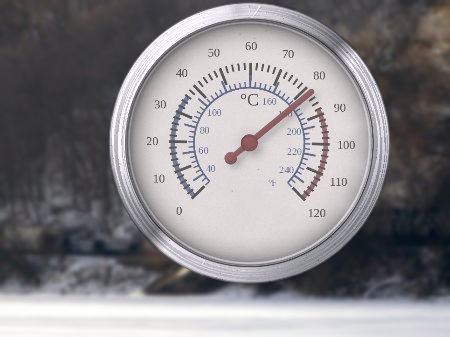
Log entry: 82 °C
